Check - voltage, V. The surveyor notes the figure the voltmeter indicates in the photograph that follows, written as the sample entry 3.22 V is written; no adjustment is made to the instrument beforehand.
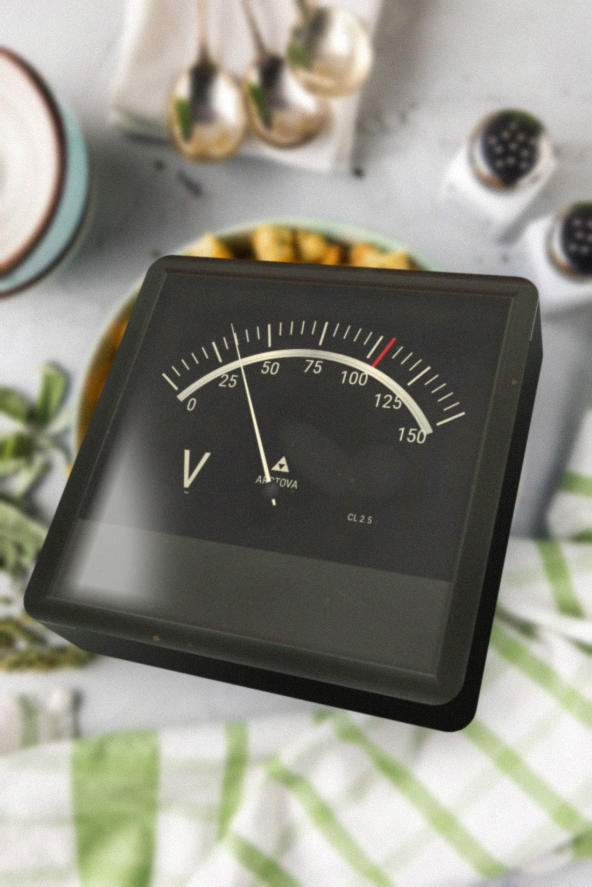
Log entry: 35 V
